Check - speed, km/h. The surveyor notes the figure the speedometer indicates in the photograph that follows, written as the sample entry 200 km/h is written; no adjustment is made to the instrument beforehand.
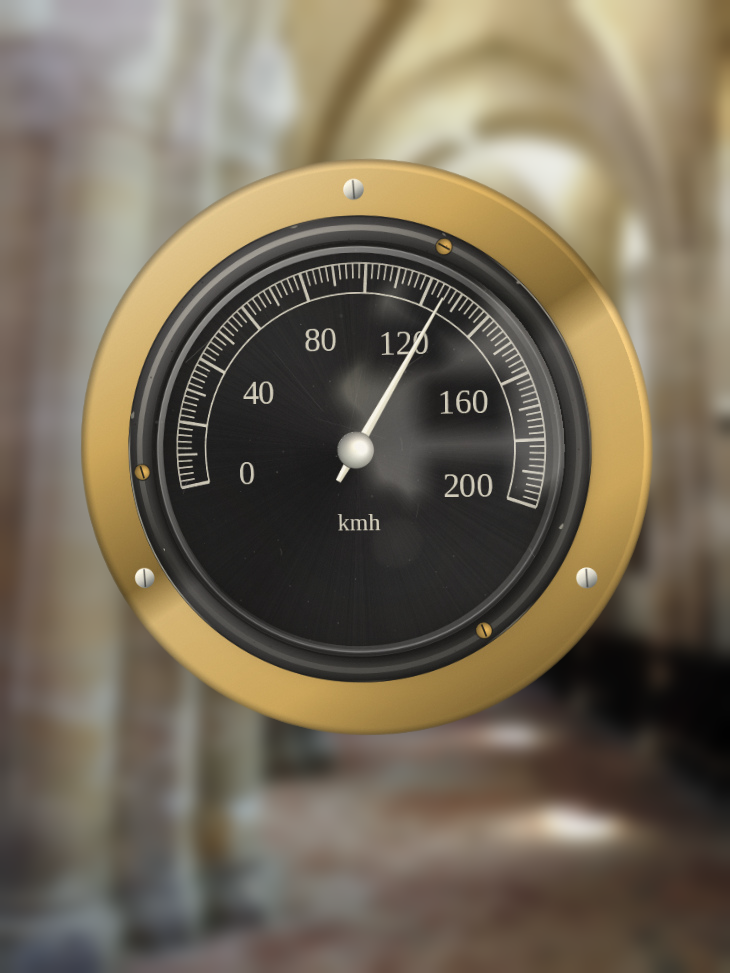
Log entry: 126 km/h
